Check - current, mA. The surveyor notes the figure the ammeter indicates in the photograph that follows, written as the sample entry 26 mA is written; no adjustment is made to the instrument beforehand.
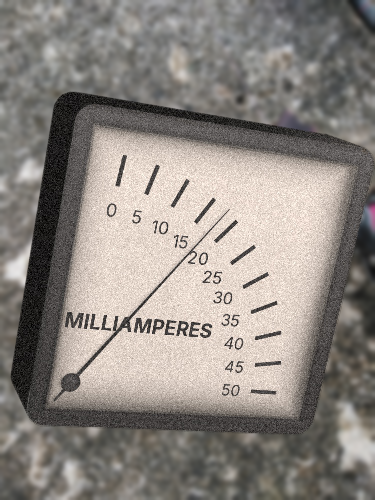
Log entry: 17.5 mA
